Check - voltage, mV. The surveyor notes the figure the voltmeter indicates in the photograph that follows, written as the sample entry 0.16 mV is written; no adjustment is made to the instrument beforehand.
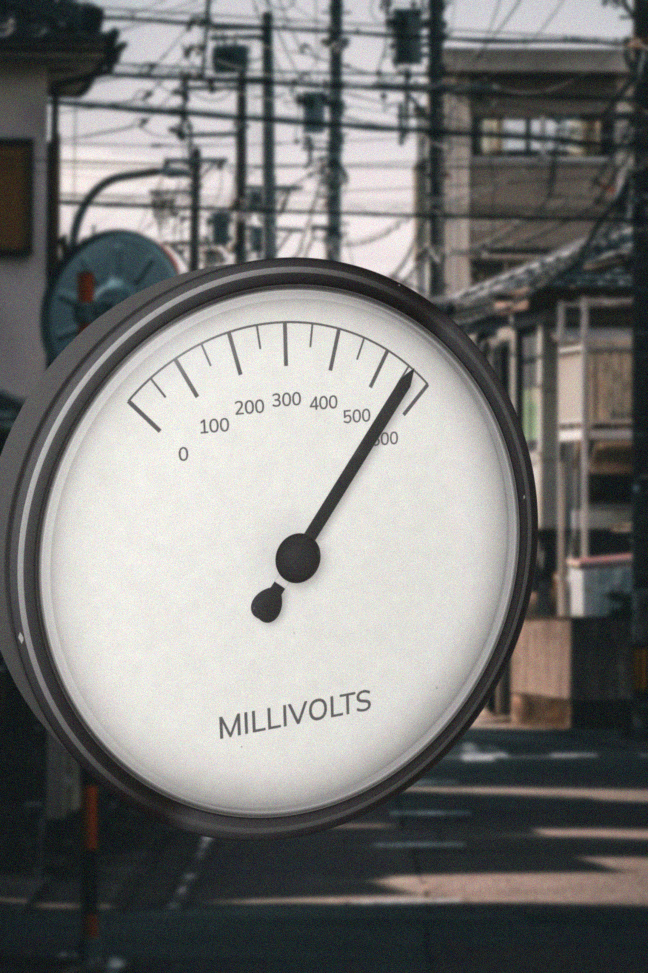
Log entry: 550 mV
